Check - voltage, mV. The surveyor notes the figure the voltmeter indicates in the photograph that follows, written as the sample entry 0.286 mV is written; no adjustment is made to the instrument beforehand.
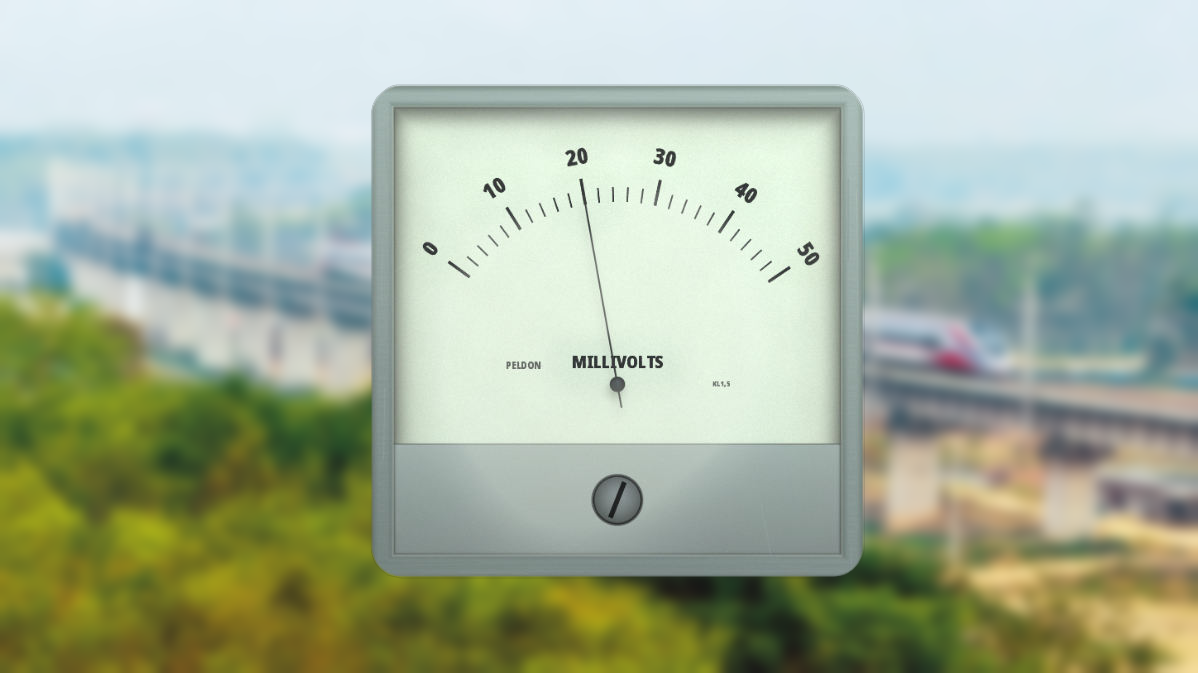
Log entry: 20 mV
